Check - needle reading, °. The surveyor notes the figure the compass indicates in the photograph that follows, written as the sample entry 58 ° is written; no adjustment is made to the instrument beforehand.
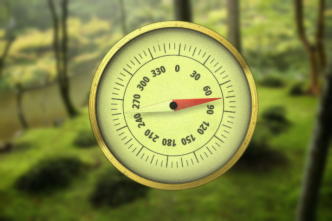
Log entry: 75 °
